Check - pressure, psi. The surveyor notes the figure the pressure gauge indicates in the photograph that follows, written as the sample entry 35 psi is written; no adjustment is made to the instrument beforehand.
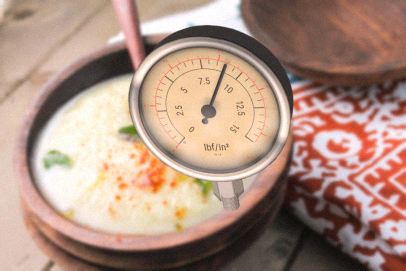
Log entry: 9 psi
